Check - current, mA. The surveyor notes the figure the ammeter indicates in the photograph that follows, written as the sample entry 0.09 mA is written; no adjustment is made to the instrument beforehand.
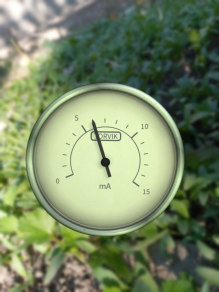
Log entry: 6 mA
